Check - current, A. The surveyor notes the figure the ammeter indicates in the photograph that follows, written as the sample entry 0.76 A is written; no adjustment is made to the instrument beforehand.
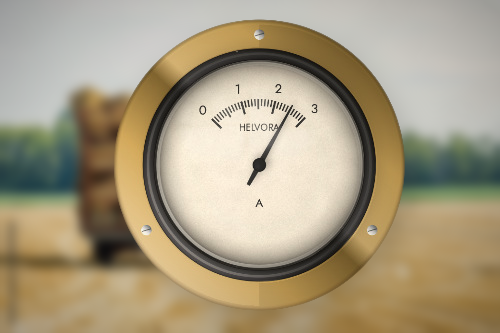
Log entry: 2.5 A
